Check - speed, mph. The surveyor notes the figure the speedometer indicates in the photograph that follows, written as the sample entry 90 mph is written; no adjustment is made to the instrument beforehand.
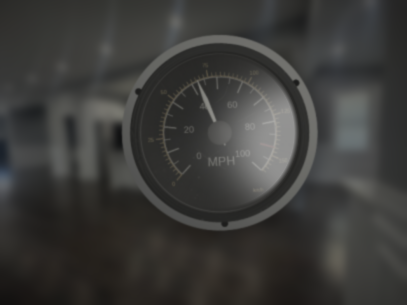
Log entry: 42.5 mph
